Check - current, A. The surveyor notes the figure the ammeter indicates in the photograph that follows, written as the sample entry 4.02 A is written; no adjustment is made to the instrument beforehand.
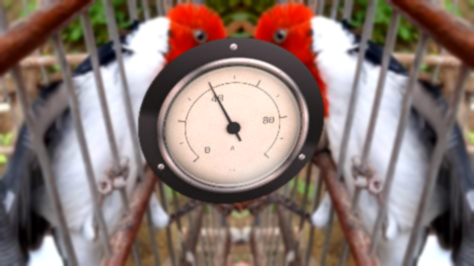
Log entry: 40 A
